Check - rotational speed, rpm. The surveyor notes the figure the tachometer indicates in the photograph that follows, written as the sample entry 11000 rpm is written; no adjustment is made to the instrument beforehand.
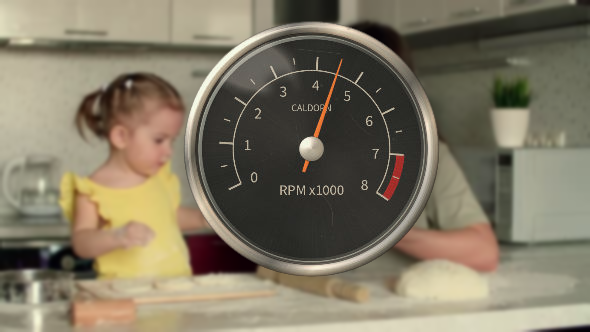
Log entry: 4500 rpm
